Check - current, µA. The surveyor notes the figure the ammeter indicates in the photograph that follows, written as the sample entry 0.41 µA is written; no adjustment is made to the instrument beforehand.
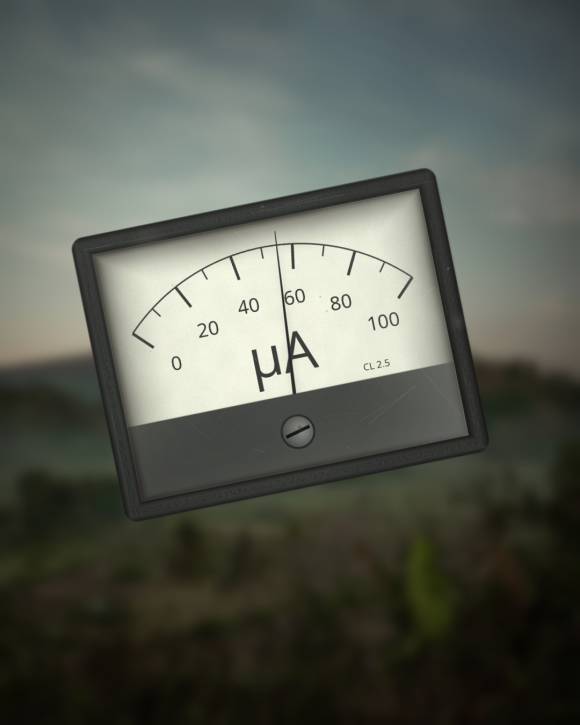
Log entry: 55 µA
